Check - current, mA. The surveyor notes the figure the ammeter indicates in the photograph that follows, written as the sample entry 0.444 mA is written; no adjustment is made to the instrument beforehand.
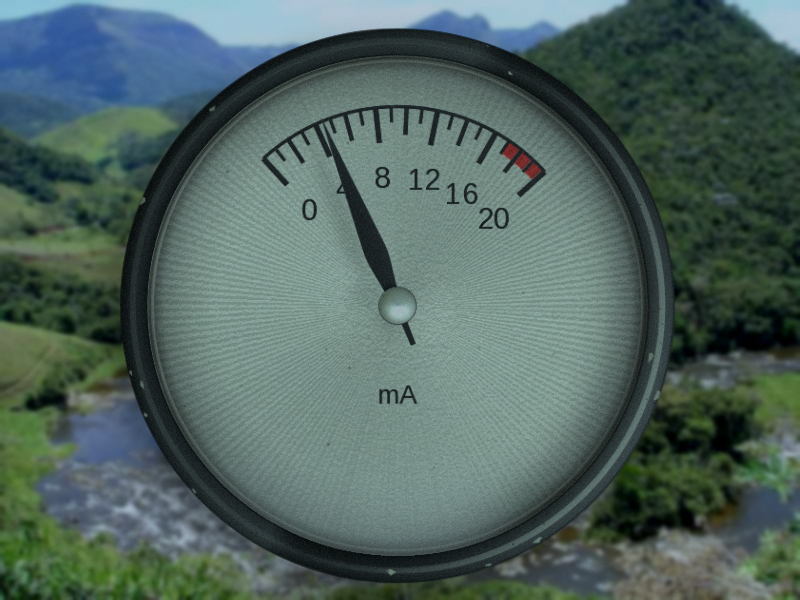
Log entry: 4.5 mA
